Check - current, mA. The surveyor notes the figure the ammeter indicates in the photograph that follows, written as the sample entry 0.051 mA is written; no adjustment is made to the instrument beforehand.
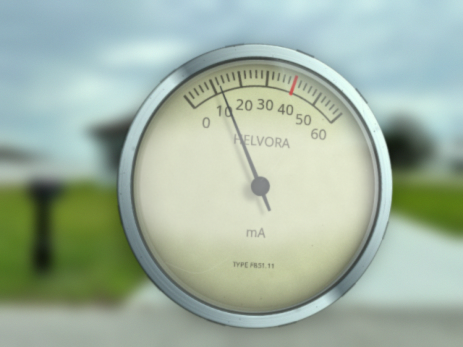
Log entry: 12 mA
